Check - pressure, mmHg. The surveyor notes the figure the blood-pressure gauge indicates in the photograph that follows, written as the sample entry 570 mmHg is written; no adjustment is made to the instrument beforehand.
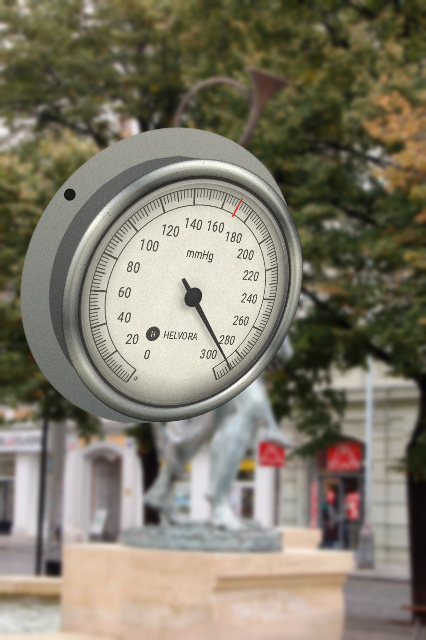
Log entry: 290 mmHg
